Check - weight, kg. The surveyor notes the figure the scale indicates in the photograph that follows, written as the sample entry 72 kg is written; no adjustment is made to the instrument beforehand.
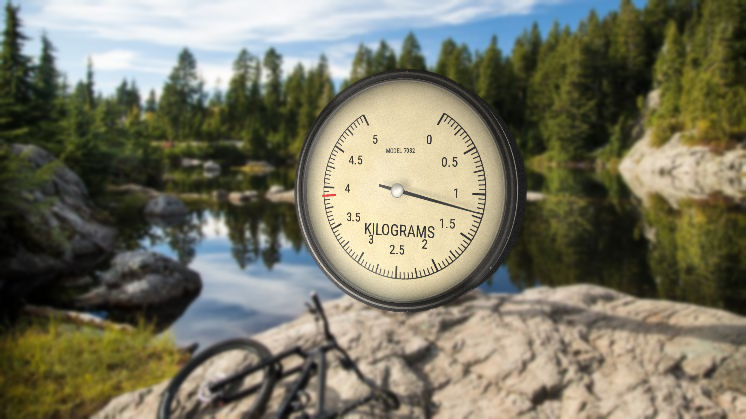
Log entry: 1.2 kg
